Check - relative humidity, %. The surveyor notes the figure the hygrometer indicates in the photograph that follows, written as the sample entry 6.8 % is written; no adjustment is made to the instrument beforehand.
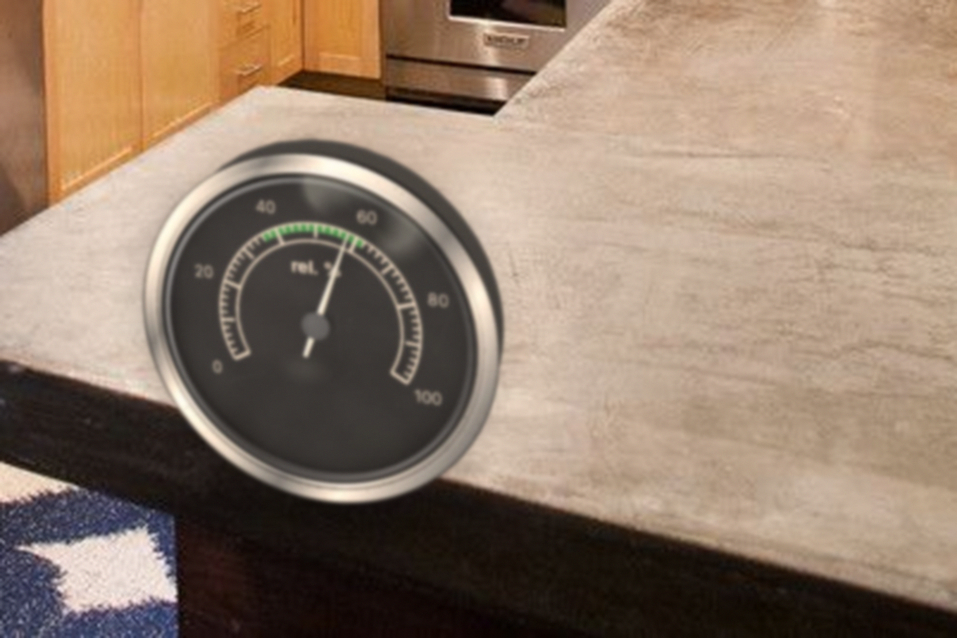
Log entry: 58 %
